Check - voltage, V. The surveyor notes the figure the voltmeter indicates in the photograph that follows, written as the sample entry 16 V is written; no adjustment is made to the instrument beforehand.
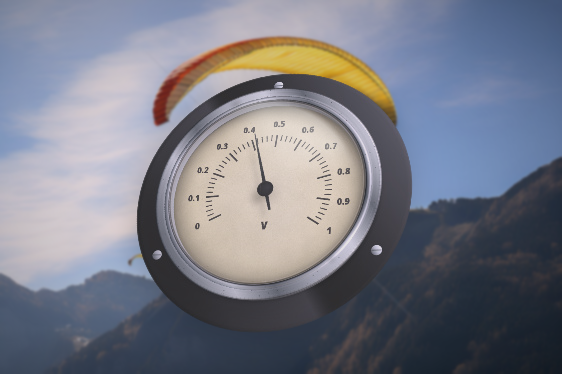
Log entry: 0.42 V
